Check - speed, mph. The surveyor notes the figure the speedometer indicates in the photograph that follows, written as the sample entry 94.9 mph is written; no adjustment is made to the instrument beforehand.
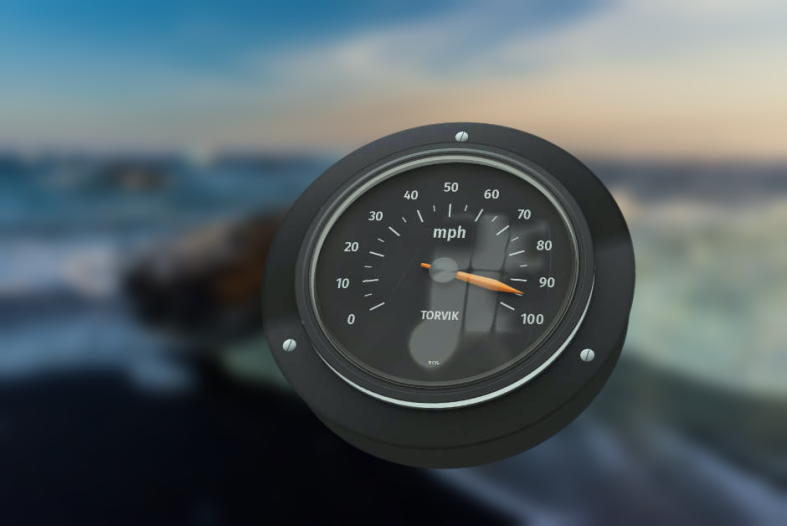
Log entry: 95 mph
